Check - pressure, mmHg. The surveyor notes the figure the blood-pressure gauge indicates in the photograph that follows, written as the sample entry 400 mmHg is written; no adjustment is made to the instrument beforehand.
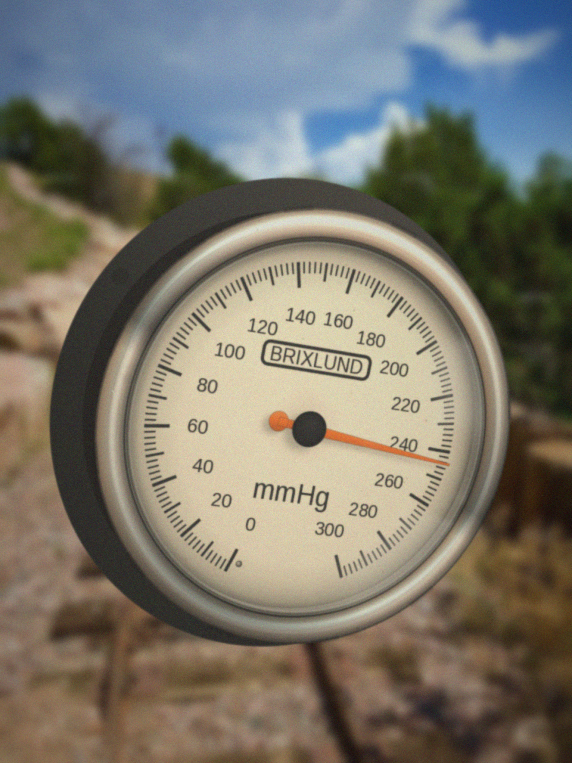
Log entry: 244 mmHg
